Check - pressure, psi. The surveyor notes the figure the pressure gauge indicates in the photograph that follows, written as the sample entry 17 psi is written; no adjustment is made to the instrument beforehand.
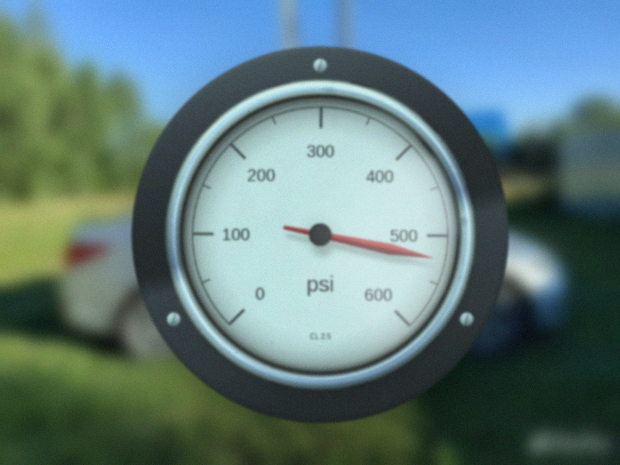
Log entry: 525 psi
